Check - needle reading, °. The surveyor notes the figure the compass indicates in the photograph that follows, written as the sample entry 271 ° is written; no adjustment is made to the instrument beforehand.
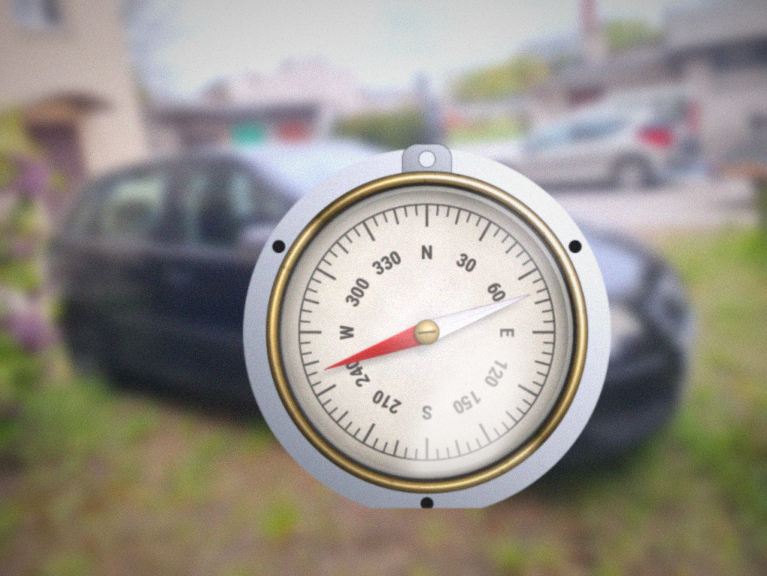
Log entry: 250 °
